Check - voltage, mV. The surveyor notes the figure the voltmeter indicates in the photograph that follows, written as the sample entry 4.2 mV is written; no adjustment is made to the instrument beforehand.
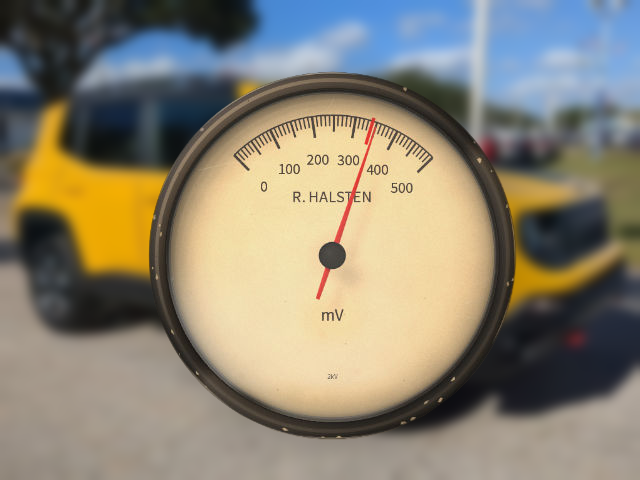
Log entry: 350 mV
